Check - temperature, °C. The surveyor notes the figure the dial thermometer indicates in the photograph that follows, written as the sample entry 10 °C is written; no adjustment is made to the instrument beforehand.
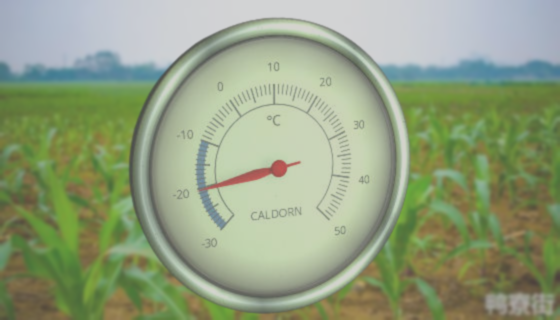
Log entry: -20 °C
